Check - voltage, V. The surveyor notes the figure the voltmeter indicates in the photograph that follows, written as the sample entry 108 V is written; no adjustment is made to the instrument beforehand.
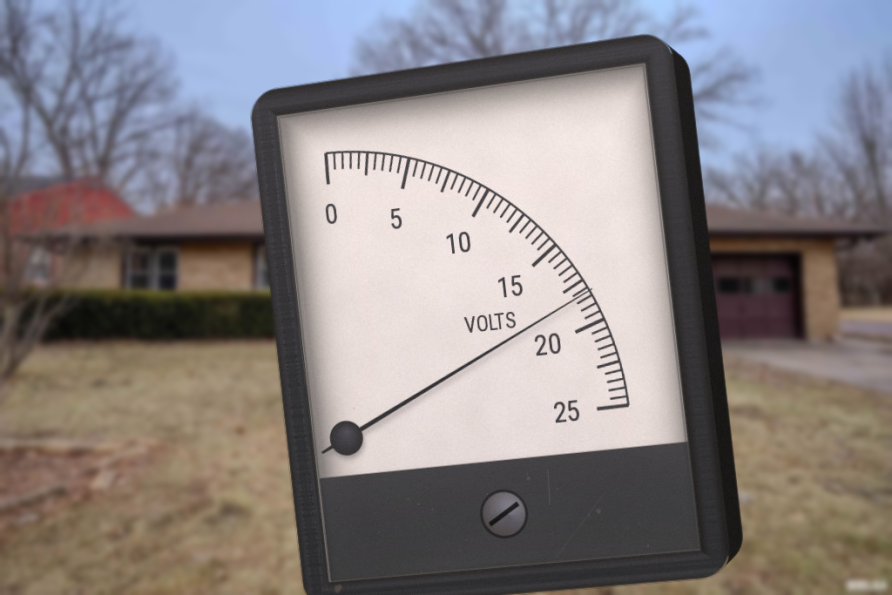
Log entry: 18.25 V
